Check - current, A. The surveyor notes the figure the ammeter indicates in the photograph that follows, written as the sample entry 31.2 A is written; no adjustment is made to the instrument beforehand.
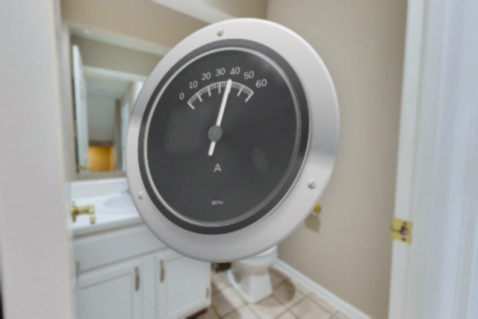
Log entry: 40 A
